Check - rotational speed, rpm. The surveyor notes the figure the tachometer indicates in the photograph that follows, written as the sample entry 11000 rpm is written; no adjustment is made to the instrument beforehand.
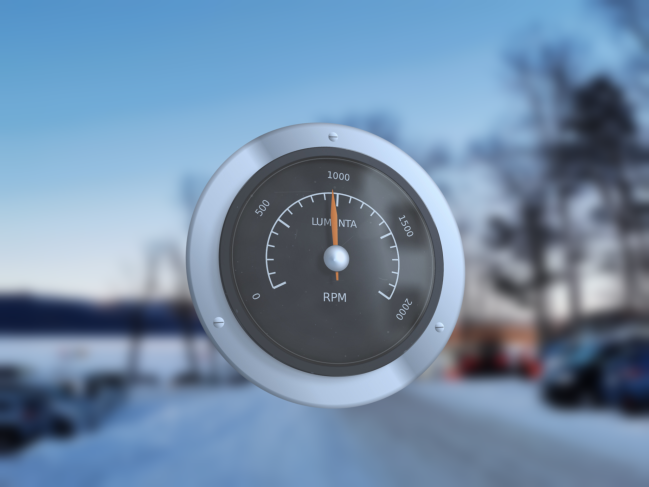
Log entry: 950 rpm
